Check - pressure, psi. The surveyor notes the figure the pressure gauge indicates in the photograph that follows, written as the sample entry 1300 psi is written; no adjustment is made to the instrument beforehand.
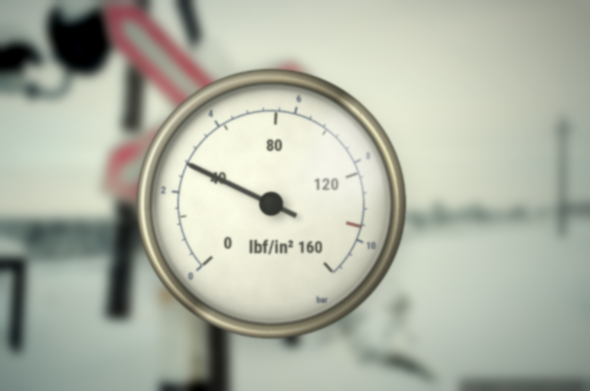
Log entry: 40 psi
